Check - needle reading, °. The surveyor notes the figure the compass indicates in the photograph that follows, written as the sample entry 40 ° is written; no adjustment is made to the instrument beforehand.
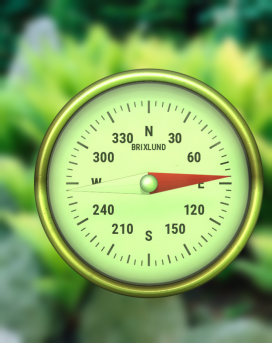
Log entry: 85 °
